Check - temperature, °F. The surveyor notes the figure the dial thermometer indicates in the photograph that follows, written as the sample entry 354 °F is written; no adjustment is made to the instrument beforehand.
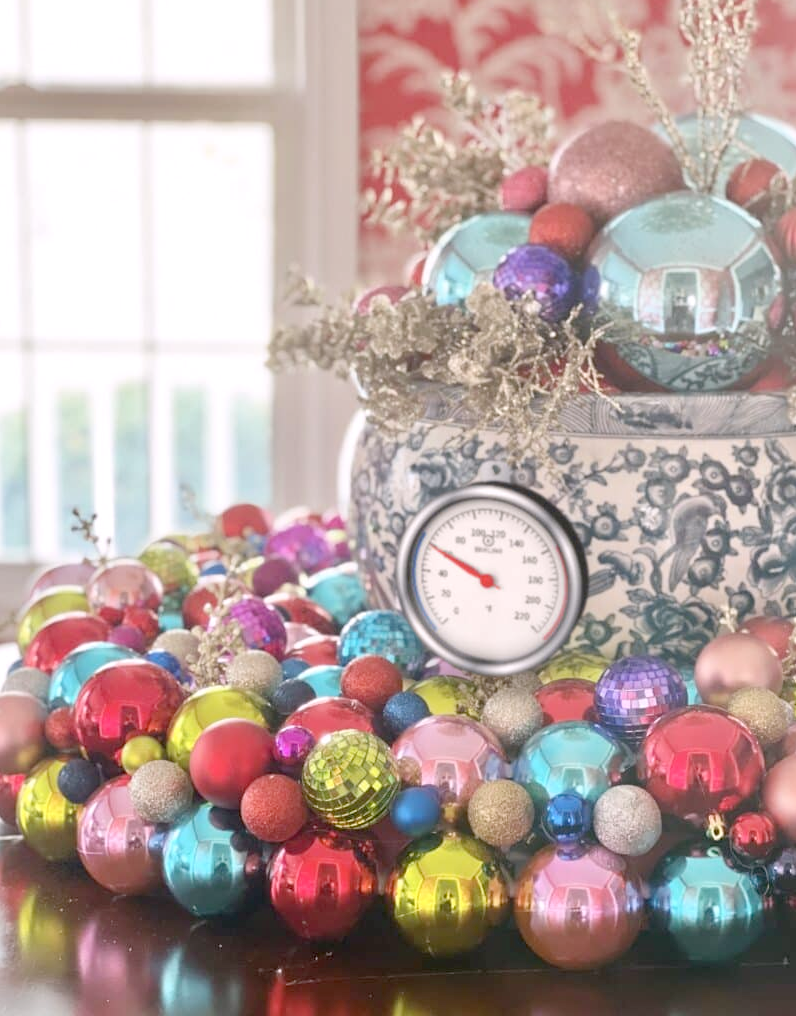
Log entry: 60 °F
